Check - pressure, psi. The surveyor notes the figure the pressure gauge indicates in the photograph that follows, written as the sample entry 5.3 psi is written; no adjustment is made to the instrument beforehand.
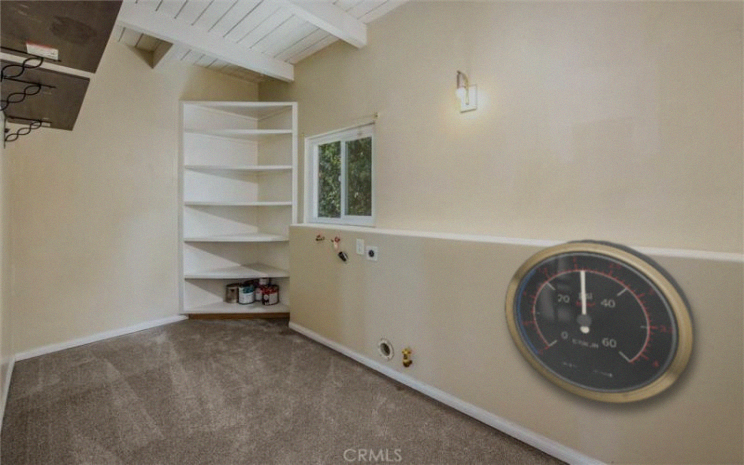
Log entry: 30 psi
